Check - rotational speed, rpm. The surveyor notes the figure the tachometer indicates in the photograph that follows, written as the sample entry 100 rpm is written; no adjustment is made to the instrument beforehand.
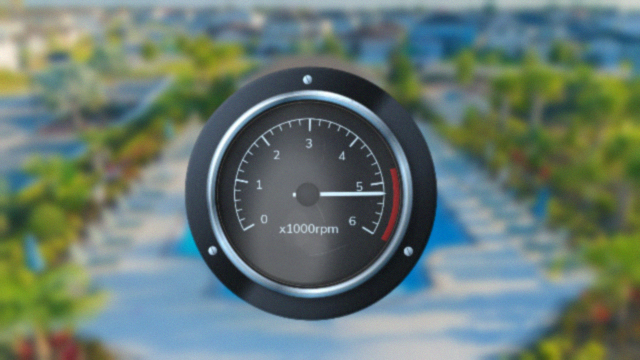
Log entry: 5200 rpm
